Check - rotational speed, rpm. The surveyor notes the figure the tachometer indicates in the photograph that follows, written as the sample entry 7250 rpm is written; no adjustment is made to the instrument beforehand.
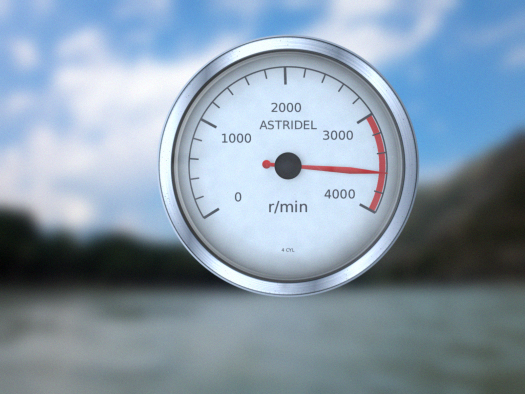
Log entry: 3600 rpm
